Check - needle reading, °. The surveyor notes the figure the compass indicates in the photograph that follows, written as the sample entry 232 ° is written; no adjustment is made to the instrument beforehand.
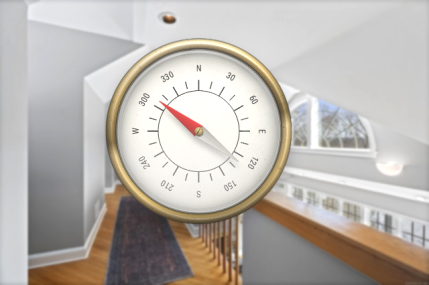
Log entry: 307.5 °
